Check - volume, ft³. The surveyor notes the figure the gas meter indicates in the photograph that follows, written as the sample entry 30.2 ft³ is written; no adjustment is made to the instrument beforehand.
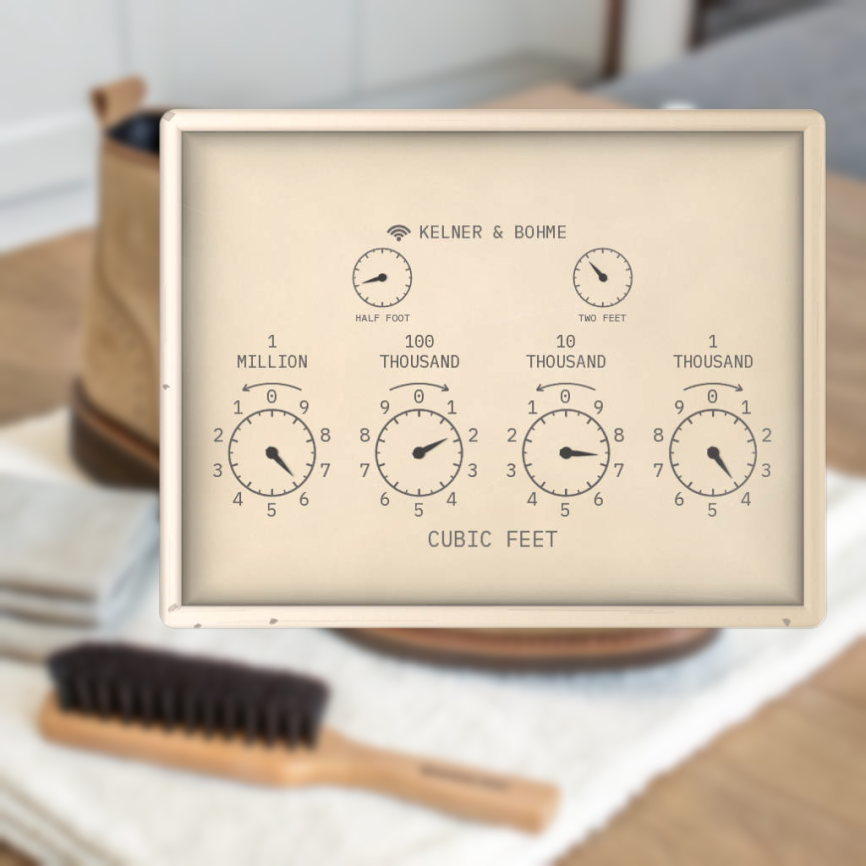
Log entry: 617400 ft³
